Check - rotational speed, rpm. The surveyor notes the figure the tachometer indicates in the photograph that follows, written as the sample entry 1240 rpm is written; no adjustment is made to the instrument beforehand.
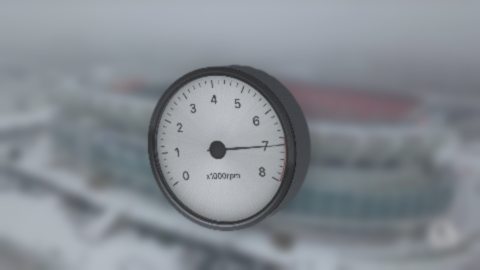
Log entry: 7000 rpm
